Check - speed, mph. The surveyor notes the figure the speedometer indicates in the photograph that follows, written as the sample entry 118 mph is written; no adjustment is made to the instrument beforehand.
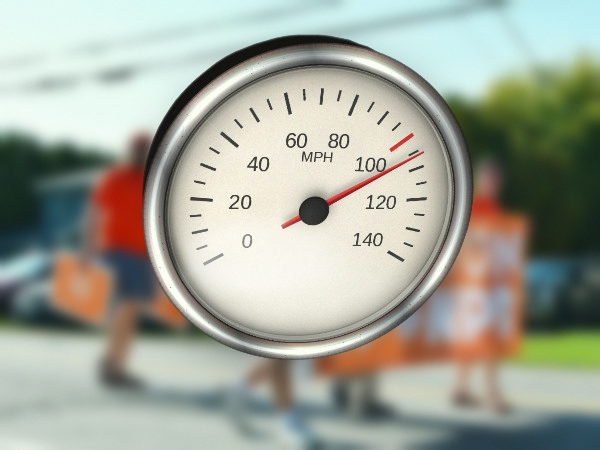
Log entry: 105 mph
